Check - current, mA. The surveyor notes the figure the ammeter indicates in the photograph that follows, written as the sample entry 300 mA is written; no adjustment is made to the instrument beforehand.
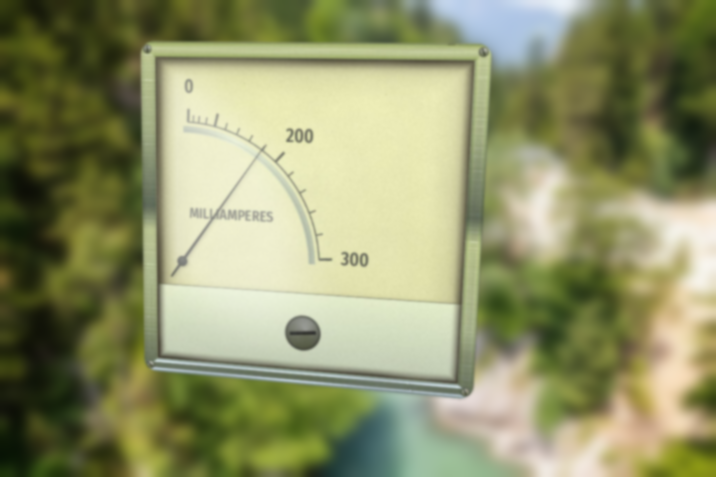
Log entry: 180 mA
